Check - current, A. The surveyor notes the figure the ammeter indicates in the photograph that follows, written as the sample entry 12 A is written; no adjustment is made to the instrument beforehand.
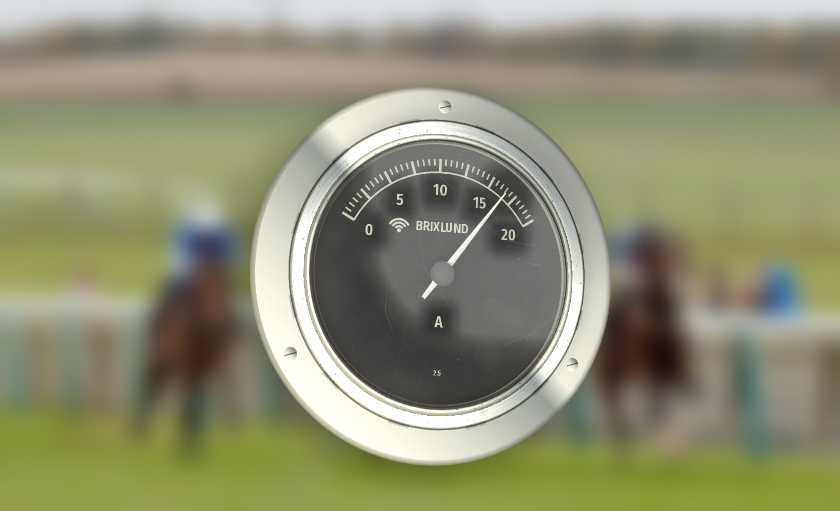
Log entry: 16.5 A
